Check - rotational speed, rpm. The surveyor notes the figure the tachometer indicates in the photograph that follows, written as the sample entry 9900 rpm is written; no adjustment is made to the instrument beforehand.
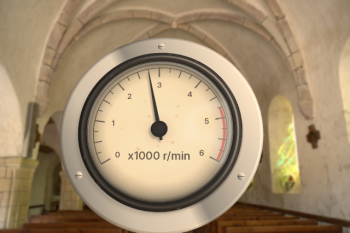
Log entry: 2750 rpm
